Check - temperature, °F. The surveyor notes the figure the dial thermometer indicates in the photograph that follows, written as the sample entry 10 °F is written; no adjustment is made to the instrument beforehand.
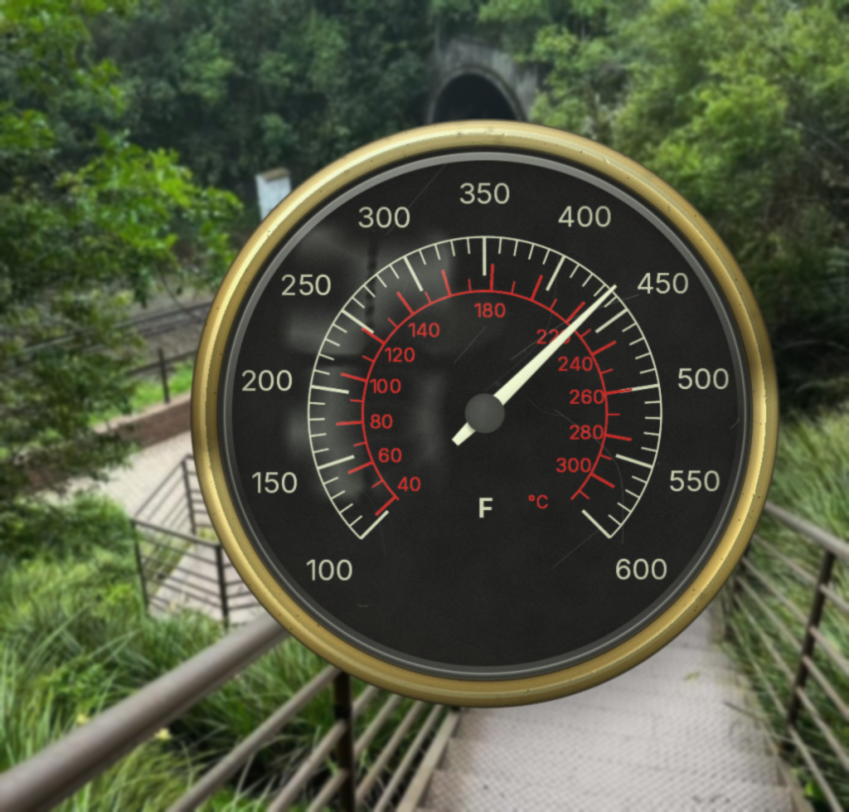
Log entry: 435 °F
